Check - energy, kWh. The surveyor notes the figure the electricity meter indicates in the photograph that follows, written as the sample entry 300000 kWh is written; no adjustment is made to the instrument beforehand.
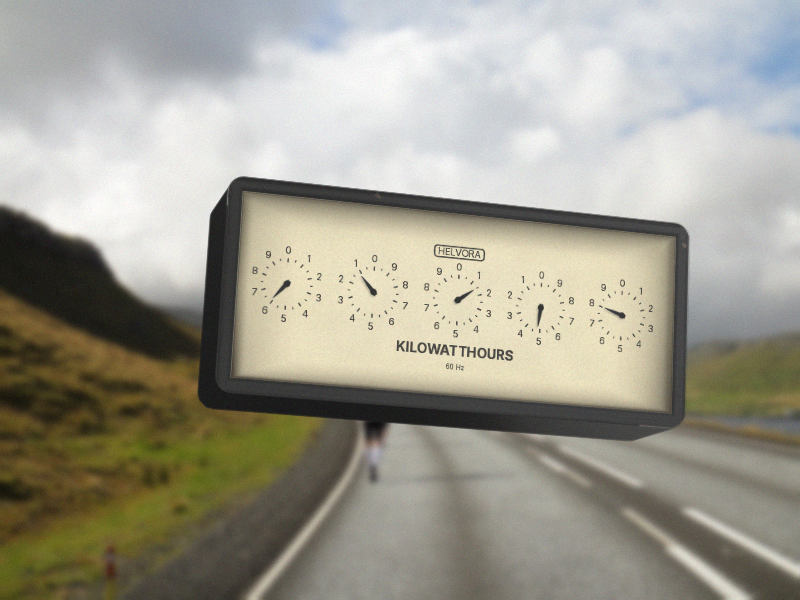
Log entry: 61148 kWh
